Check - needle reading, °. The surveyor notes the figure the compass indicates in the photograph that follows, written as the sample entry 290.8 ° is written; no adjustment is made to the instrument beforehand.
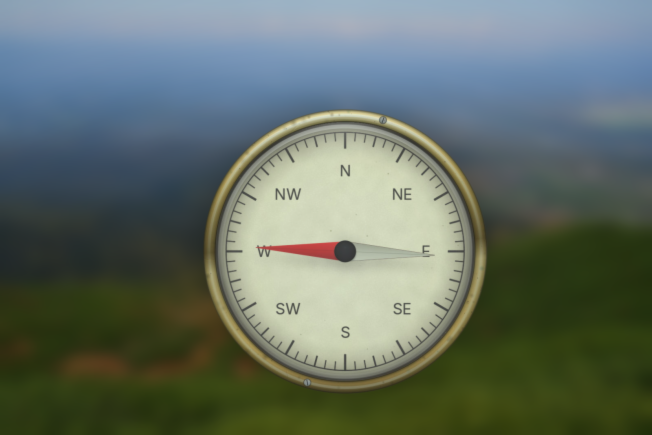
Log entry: 272.5 °
